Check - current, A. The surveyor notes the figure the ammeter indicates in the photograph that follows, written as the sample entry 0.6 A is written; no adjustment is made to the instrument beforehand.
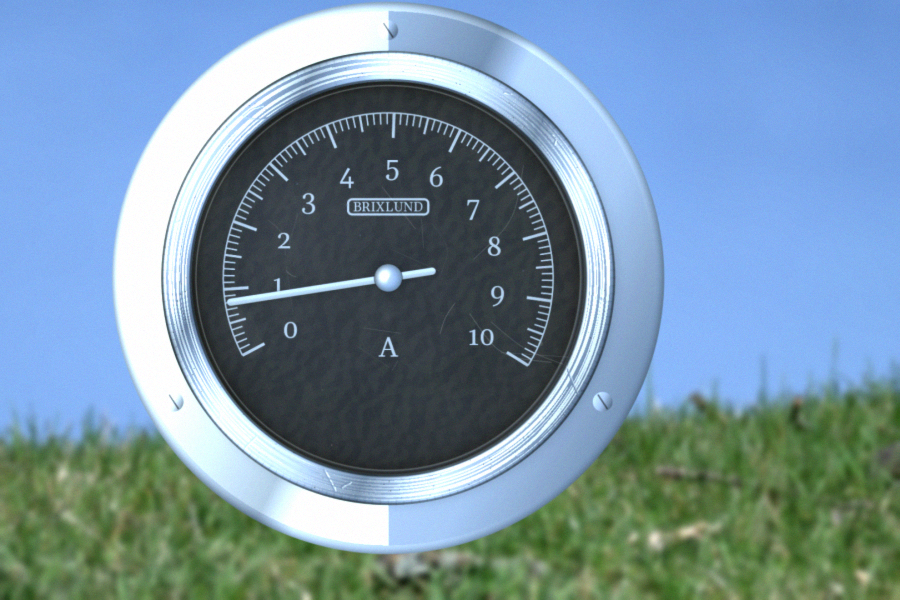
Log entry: 0.8 A
